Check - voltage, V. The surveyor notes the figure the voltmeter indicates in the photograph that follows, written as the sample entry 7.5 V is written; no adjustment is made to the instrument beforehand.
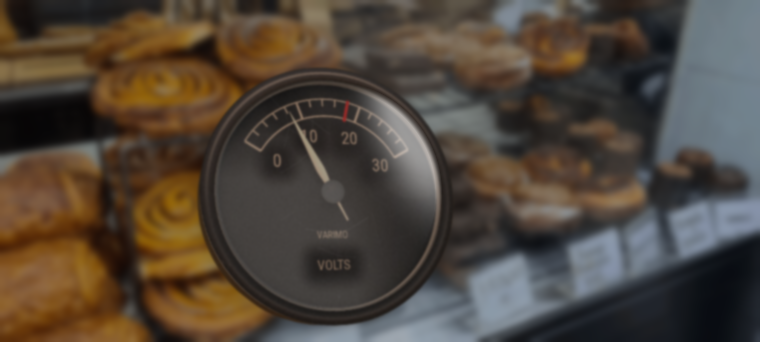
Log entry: 8 V
